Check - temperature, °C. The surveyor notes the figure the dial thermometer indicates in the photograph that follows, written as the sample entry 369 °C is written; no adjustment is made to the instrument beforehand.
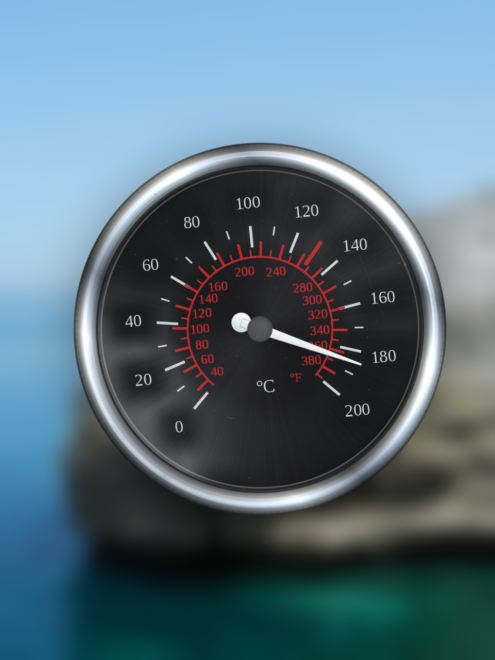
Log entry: 185 °C
